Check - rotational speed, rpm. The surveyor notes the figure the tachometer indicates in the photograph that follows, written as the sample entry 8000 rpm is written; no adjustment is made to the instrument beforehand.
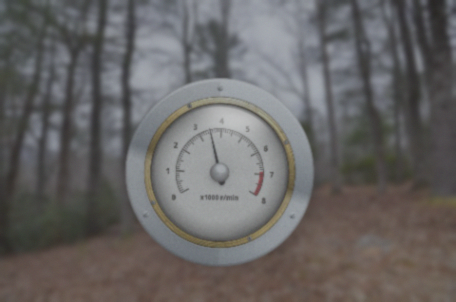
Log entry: 3500 rpm
